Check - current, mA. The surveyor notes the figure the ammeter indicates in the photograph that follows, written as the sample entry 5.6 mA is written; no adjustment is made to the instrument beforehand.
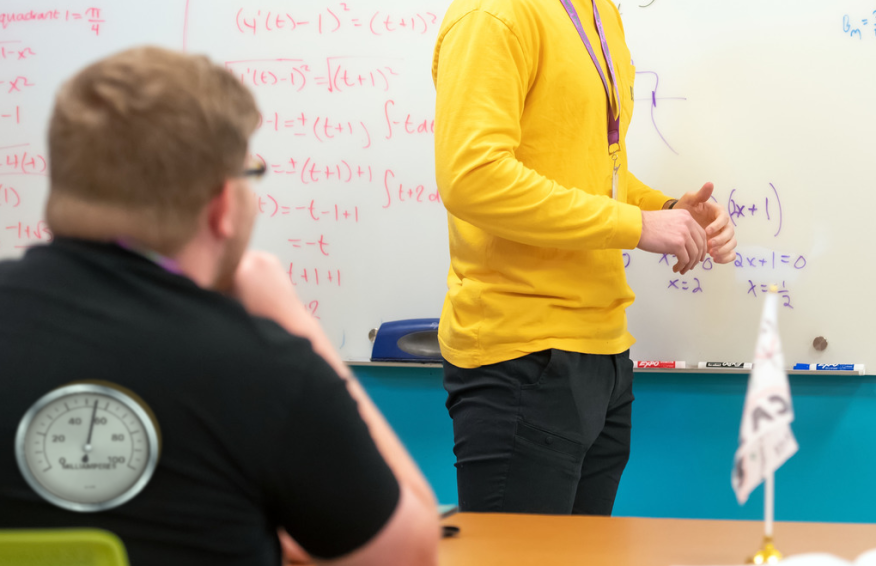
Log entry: 55 mA
